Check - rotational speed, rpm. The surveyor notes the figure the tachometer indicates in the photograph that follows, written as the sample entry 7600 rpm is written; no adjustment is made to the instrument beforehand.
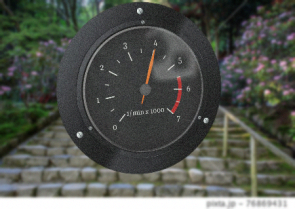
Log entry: 4000 rpm
